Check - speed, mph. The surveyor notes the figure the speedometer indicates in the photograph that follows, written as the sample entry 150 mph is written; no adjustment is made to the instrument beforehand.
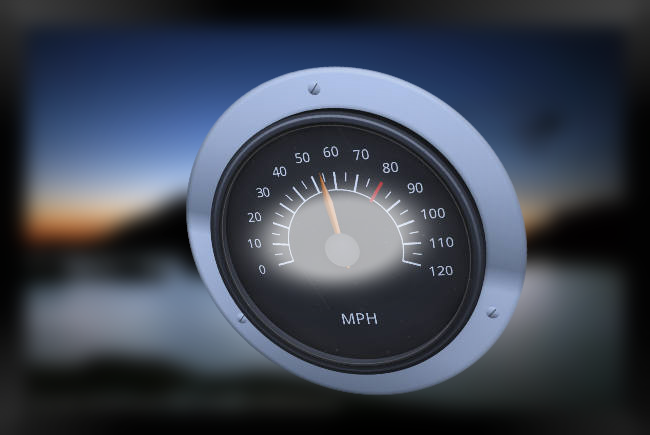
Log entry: 55 mph
